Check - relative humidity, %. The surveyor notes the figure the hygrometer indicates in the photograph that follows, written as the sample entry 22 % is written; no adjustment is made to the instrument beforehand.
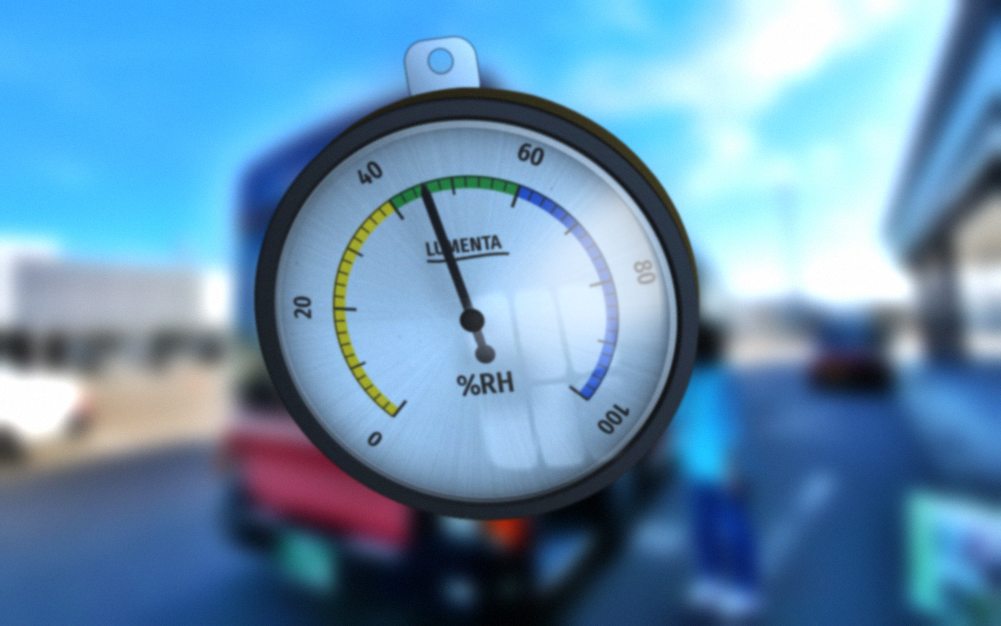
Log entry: 46 %
